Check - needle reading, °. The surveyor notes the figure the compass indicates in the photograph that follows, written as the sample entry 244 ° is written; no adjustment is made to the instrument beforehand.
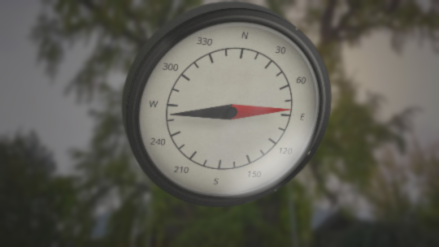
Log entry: 82.5 °
